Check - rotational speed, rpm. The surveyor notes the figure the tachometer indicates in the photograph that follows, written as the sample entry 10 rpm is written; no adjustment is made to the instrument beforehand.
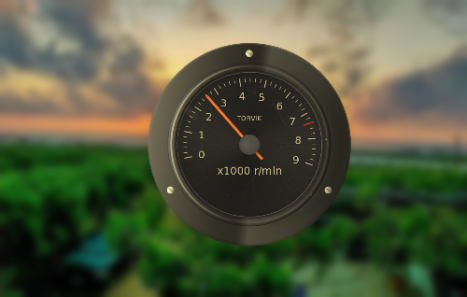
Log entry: 2600 rpm
